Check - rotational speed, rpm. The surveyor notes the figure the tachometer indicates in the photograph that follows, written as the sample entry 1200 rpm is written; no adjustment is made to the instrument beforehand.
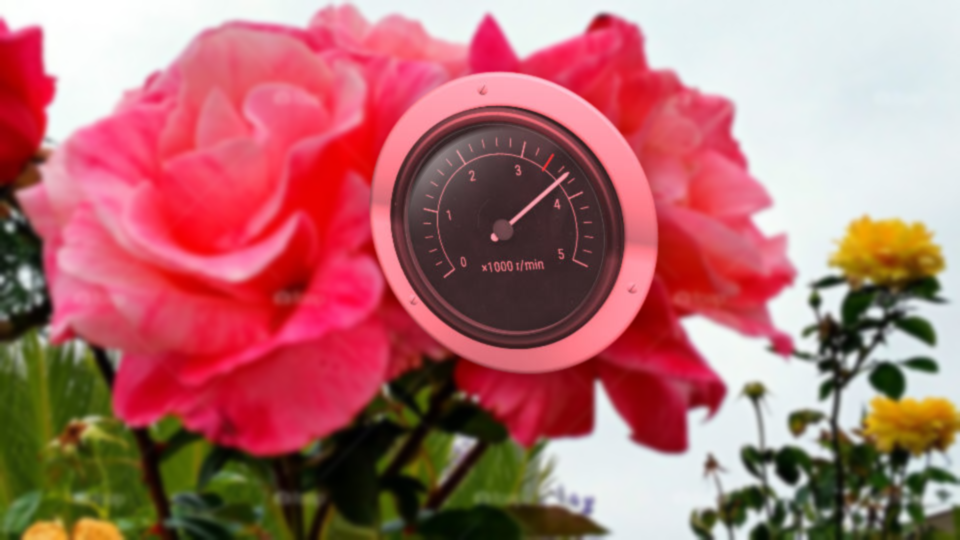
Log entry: 3700 rpm
